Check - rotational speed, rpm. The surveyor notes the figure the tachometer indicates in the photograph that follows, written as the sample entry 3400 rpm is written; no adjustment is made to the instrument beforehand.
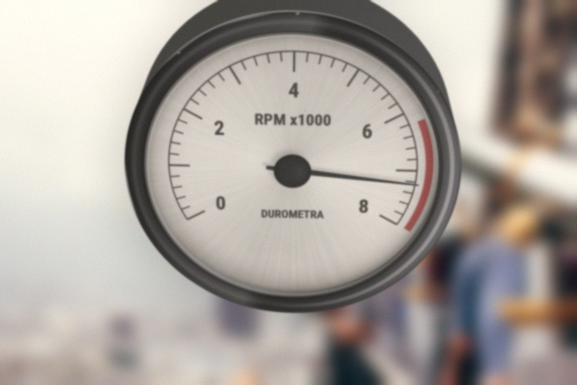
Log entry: 7200 rpm
